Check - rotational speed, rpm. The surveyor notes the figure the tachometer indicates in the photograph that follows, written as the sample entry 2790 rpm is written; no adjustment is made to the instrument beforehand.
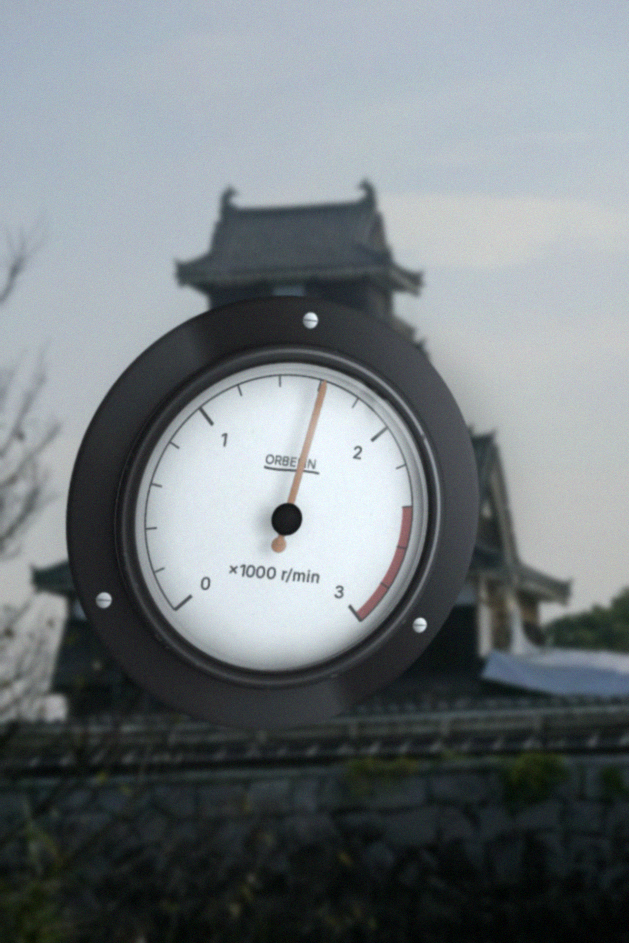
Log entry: 1600 rpm
